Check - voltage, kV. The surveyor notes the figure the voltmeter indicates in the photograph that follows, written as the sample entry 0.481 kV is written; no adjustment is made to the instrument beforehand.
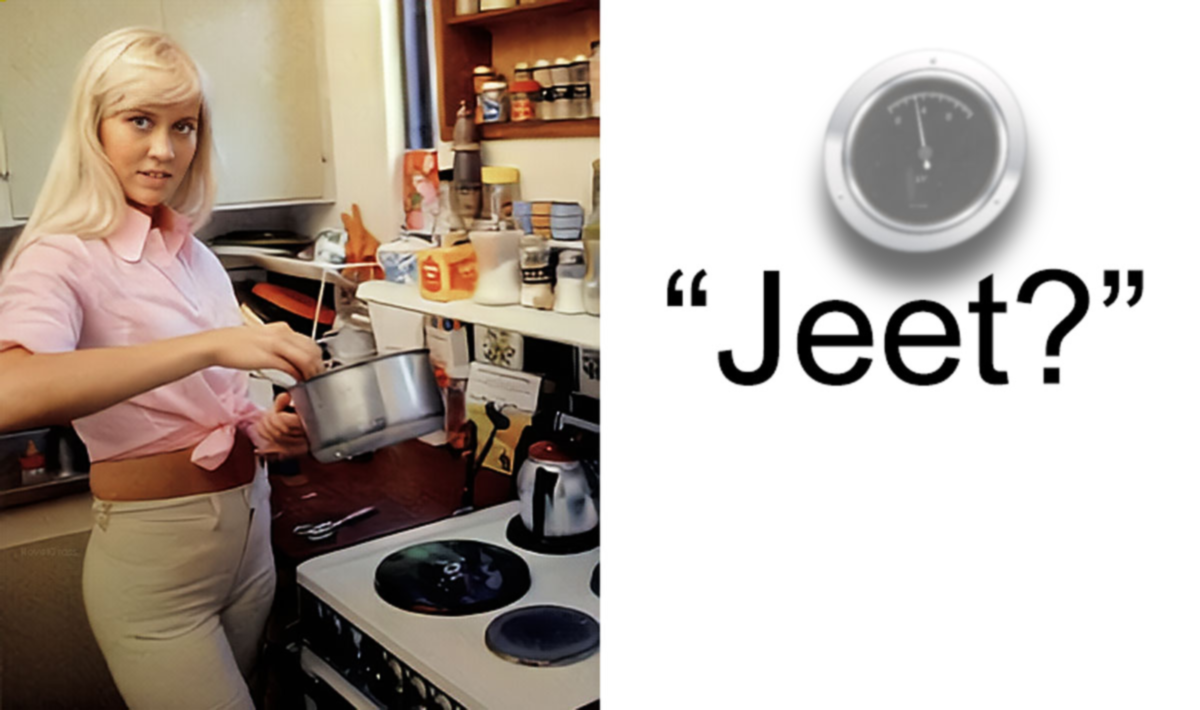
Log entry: 3 kV
